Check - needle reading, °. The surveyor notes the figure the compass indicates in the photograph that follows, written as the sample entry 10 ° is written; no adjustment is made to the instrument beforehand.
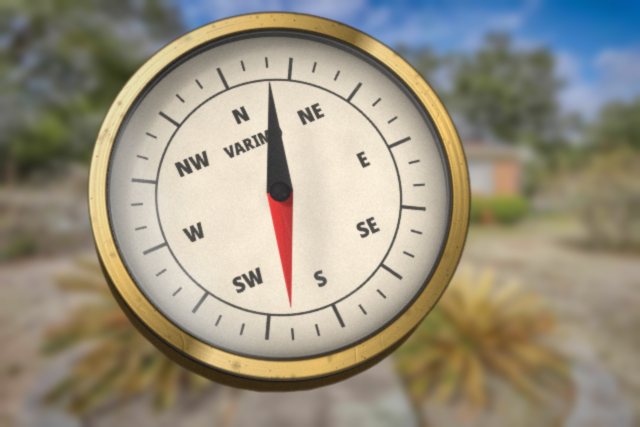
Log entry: 200 °
